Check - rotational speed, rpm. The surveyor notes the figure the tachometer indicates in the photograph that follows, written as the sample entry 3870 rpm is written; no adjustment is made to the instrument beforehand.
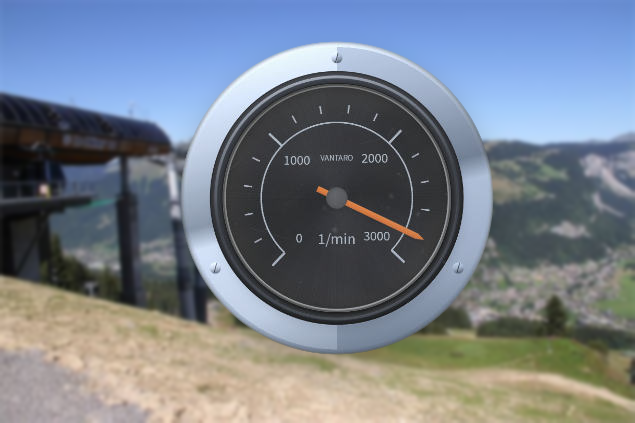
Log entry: 2800 rpm
